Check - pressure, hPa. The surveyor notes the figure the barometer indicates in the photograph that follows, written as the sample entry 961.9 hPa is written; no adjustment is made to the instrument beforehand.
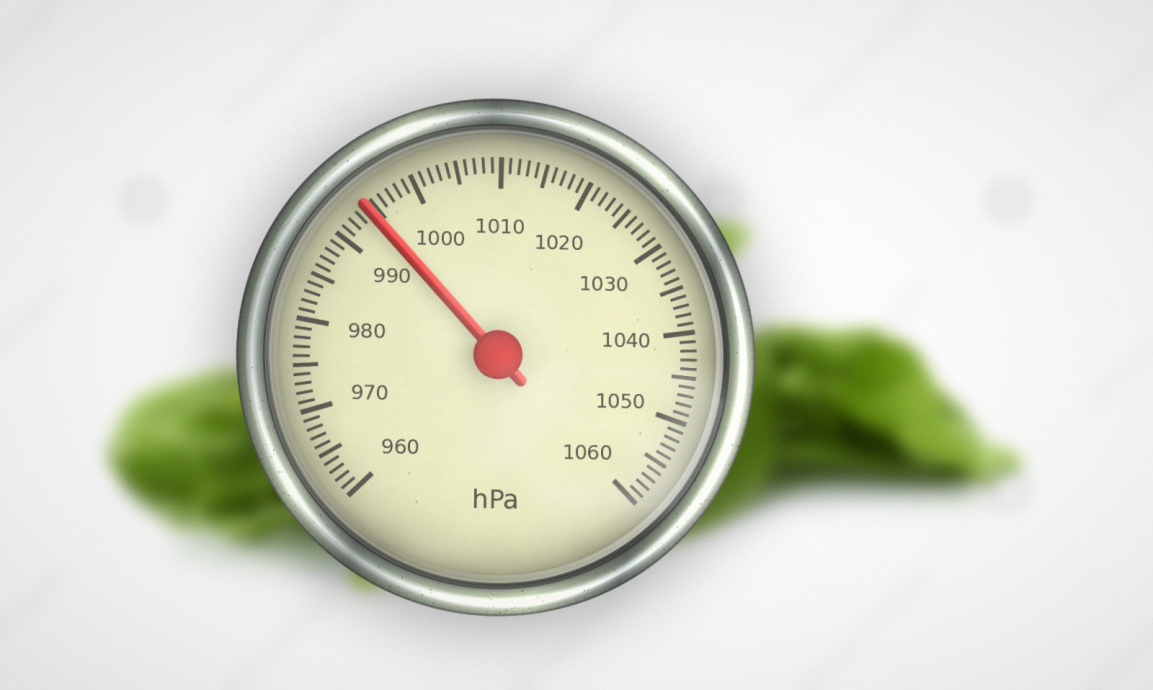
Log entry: 994 hPa
